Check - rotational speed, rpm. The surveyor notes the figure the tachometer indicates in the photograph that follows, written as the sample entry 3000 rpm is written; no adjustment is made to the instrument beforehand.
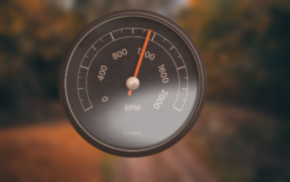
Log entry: 1150 rpm
